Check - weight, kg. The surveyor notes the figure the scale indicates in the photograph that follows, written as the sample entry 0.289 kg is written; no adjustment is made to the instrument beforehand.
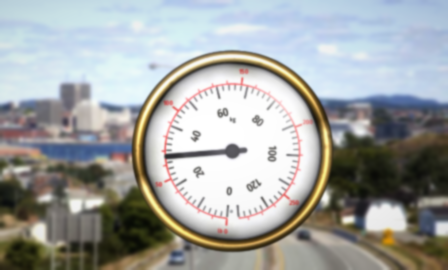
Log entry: 30 kg
